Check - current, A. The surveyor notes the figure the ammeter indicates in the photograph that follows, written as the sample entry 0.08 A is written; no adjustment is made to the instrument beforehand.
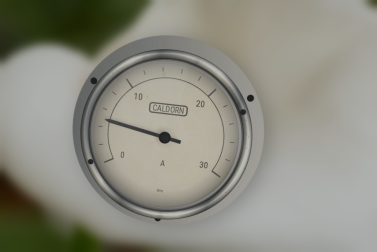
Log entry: 5 A
